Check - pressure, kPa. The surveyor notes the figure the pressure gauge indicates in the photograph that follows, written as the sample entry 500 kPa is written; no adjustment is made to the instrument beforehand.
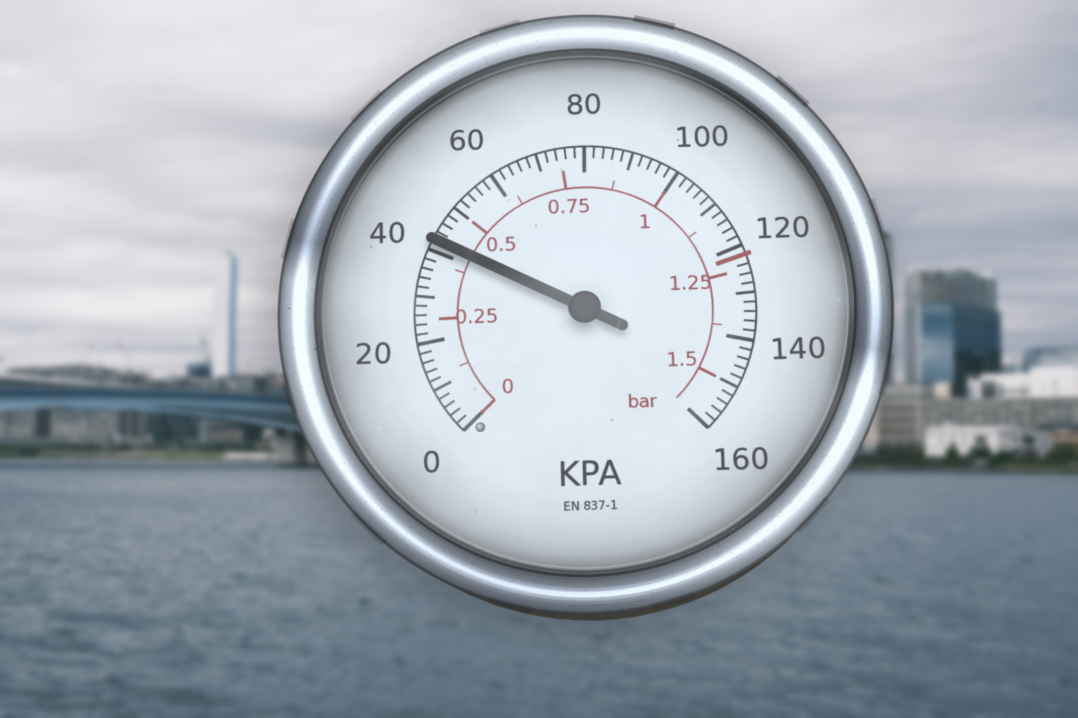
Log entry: 42 kPa
